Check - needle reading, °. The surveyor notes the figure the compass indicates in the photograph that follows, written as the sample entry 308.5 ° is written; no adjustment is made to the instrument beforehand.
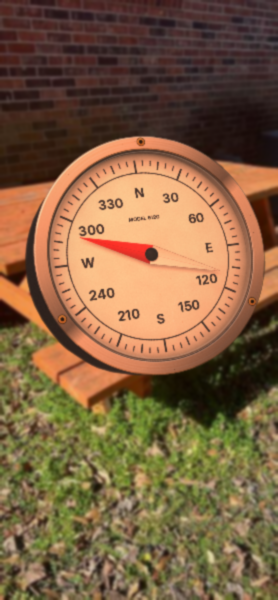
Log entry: 290 °
